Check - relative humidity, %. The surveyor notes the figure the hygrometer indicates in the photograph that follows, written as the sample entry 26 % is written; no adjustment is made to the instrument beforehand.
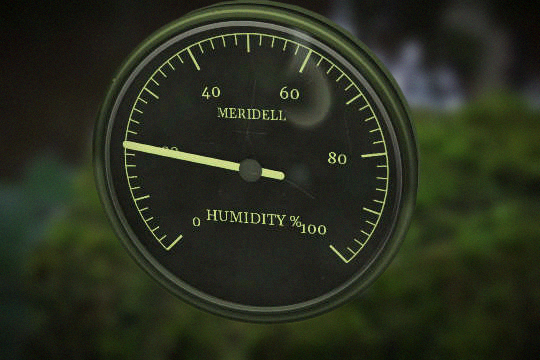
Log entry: 20 %
